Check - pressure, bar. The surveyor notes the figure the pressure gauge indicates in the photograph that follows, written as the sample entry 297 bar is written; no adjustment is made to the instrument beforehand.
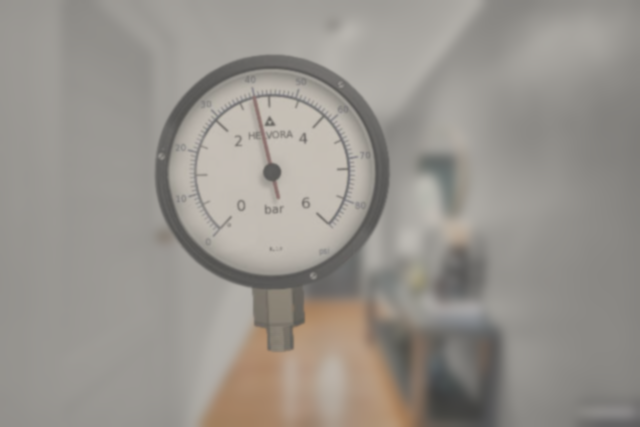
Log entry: 2.75 bar
